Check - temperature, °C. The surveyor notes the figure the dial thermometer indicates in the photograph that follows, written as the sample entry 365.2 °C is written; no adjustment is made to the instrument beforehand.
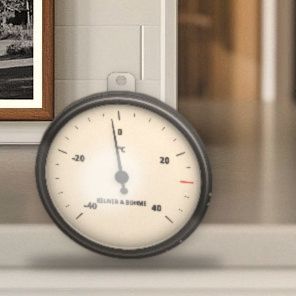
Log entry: -2 °C
